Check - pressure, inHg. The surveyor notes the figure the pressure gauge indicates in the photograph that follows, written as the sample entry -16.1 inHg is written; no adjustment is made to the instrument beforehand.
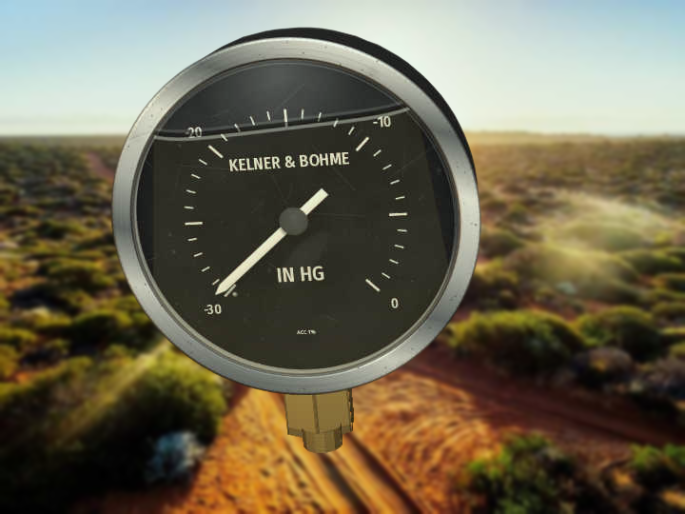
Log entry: -29.5 inHg
